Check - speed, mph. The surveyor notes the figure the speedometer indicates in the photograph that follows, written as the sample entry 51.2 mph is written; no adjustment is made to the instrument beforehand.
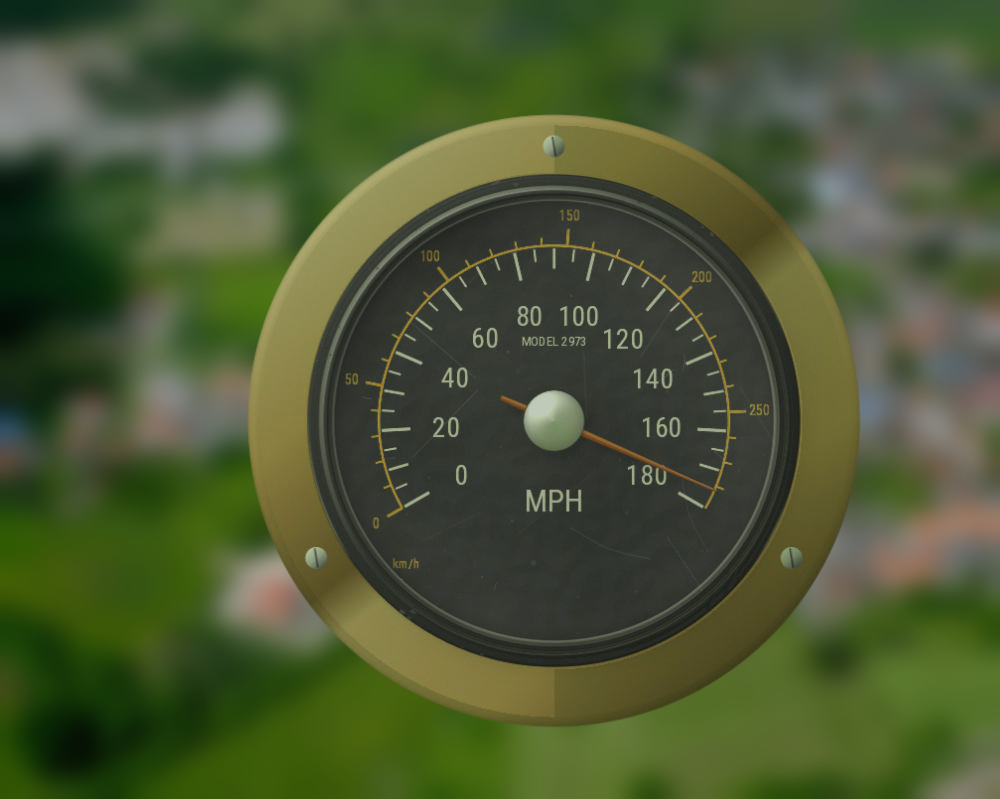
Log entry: 175 mph
